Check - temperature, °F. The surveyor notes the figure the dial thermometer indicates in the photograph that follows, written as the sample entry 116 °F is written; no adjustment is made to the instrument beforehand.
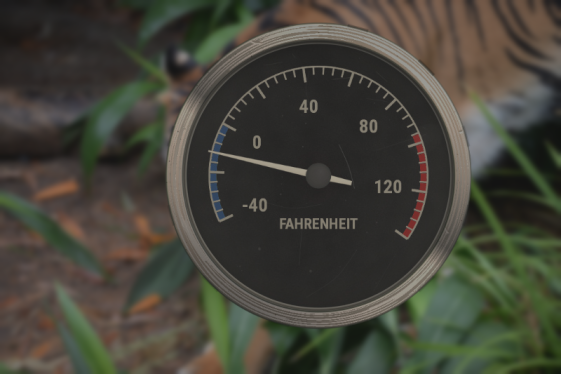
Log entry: -12 °F
